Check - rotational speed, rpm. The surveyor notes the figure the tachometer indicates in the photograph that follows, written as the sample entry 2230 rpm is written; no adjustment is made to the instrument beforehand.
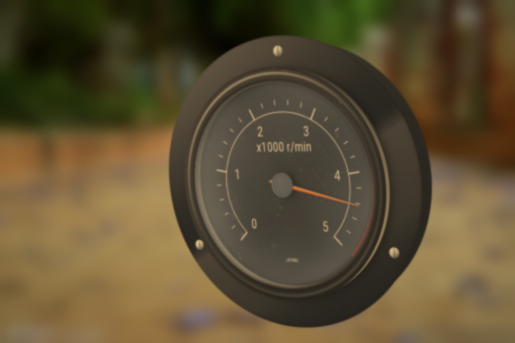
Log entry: 4400 rpm
